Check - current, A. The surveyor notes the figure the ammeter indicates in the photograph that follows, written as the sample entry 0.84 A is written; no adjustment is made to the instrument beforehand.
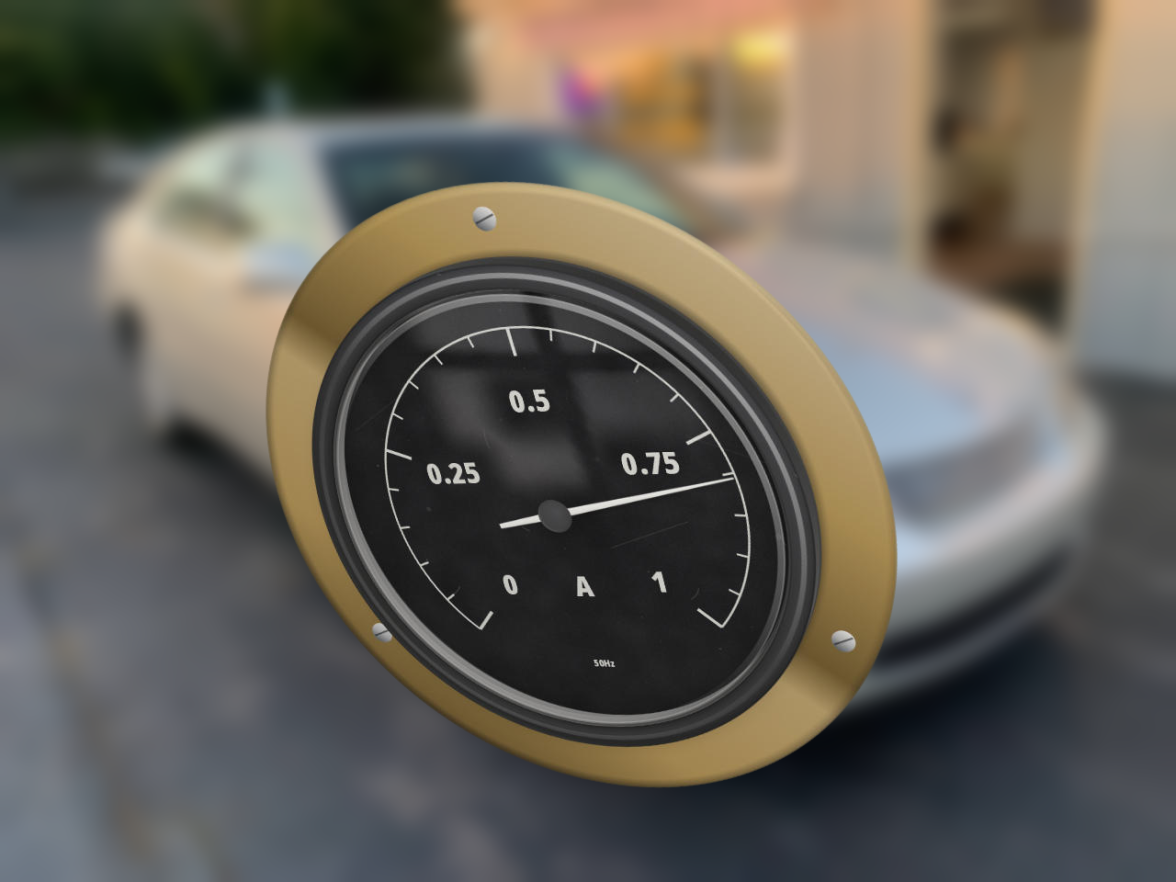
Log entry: 0.8 A
